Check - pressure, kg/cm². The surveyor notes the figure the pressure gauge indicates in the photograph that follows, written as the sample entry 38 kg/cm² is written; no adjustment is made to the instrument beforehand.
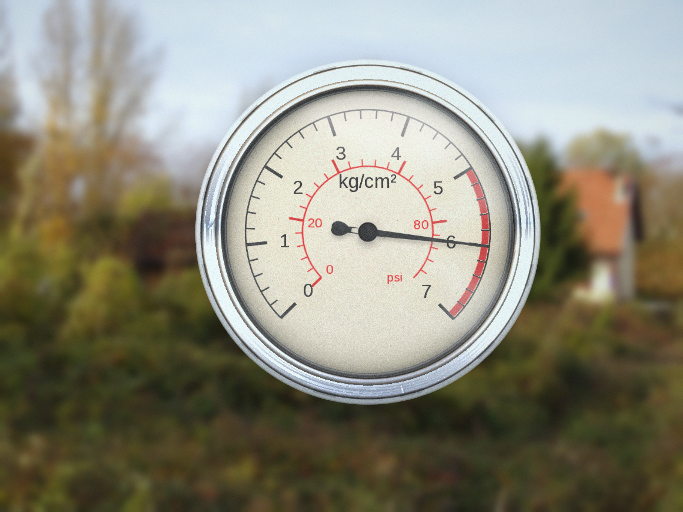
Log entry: 6 kg/cm²
